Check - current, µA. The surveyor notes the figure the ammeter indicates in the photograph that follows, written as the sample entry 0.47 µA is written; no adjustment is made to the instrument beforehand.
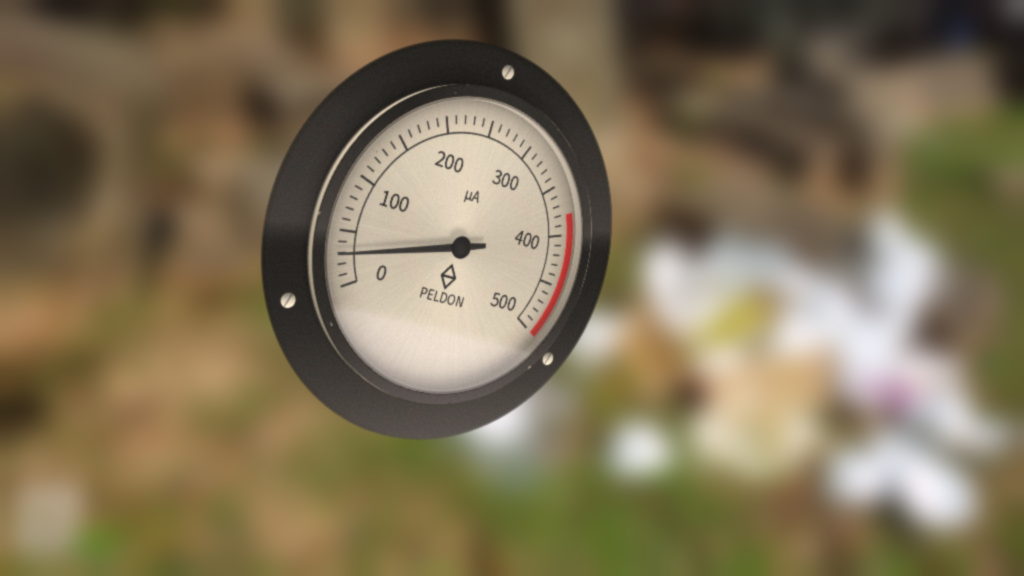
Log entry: 30 µA
